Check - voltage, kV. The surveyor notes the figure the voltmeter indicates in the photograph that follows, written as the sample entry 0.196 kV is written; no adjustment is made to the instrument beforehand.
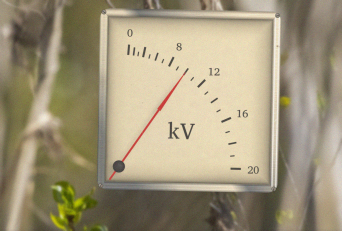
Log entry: 10 kV
